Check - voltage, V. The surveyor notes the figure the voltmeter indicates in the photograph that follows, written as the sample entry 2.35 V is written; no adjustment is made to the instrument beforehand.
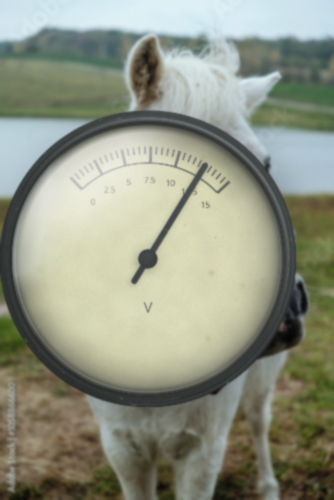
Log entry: 12.5 V
